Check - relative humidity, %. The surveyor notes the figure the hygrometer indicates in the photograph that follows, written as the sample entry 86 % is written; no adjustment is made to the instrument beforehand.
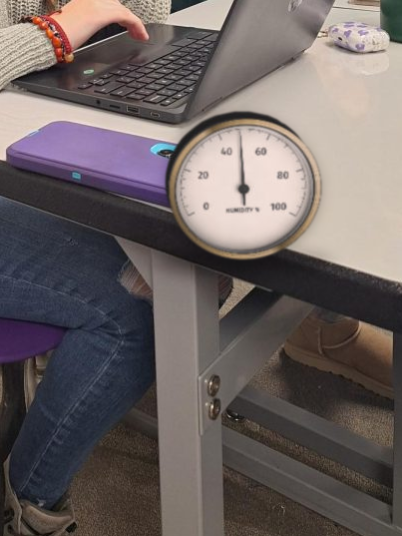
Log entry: 48 %
